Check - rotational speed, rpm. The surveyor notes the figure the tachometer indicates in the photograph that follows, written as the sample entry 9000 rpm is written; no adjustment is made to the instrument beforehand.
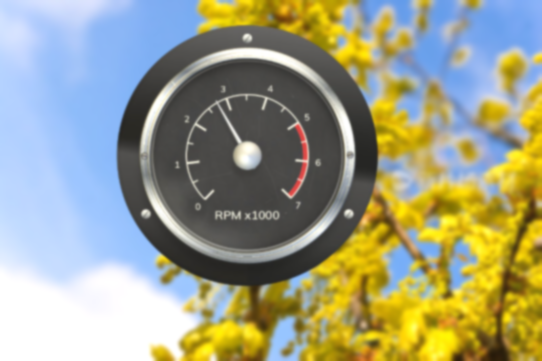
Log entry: 2750 rpm
